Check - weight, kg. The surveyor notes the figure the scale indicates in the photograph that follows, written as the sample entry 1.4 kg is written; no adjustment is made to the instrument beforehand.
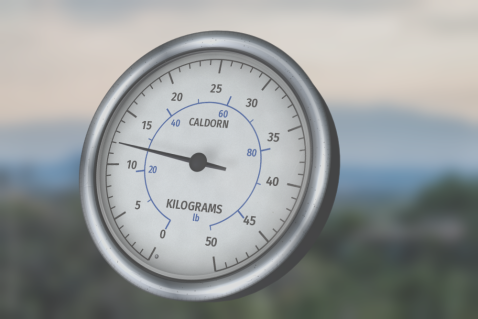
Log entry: 12 kg
